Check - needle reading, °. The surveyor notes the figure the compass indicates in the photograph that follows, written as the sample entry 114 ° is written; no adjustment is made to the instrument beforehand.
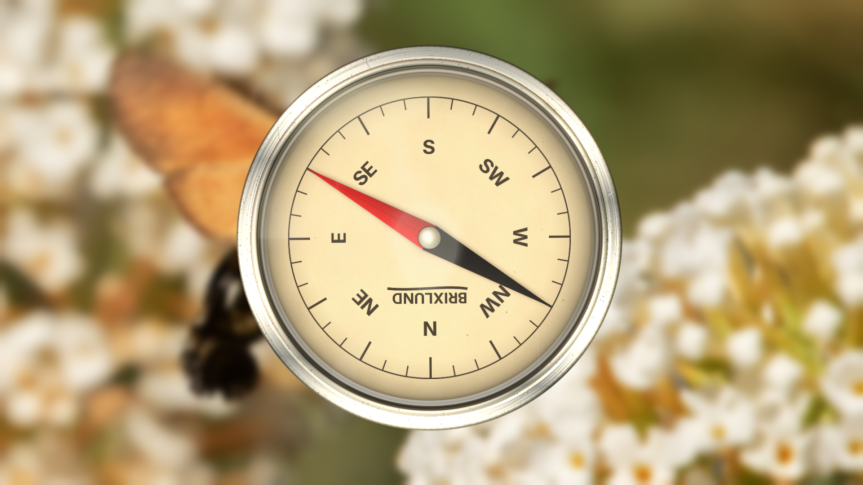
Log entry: 120 °
